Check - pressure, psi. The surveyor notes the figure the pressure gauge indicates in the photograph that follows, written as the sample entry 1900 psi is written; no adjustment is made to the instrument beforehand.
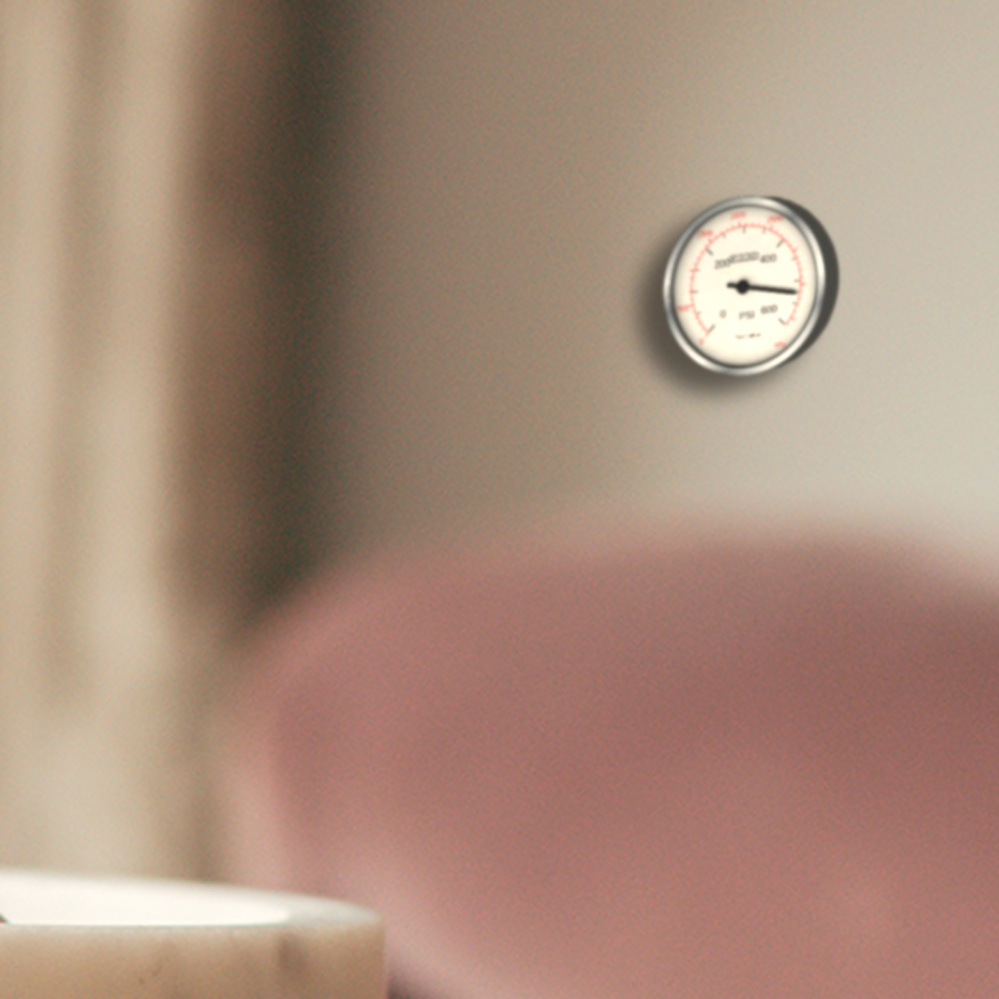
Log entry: 525 psi
